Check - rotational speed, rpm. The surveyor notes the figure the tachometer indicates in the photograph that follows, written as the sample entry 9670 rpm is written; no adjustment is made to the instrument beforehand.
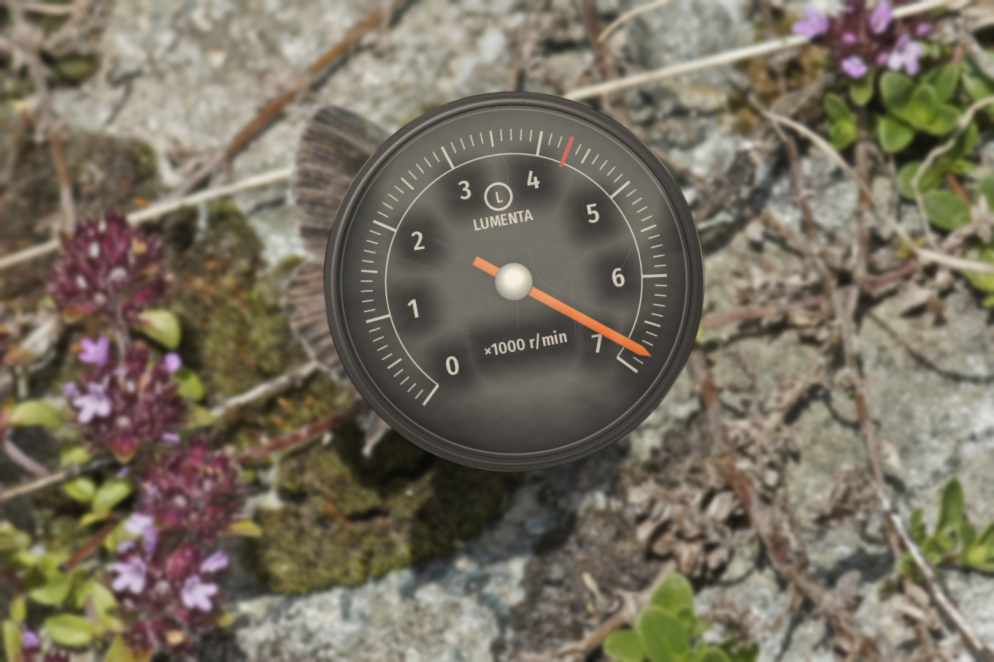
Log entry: 6800 rpm
